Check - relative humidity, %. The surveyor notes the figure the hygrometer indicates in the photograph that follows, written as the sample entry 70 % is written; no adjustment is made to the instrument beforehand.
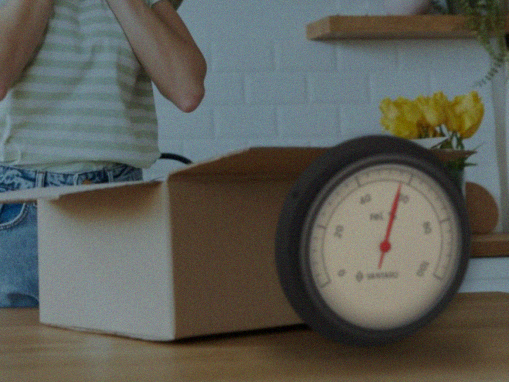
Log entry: 56 %
